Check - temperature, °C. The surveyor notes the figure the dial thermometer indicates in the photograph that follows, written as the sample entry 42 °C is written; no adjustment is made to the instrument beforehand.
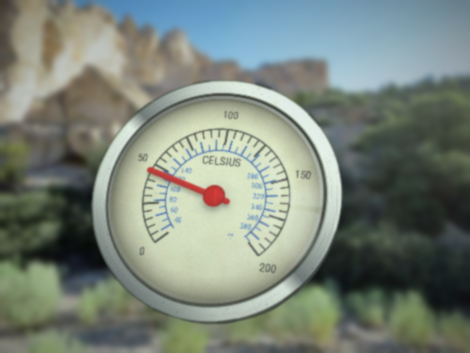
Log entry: 45 °C
